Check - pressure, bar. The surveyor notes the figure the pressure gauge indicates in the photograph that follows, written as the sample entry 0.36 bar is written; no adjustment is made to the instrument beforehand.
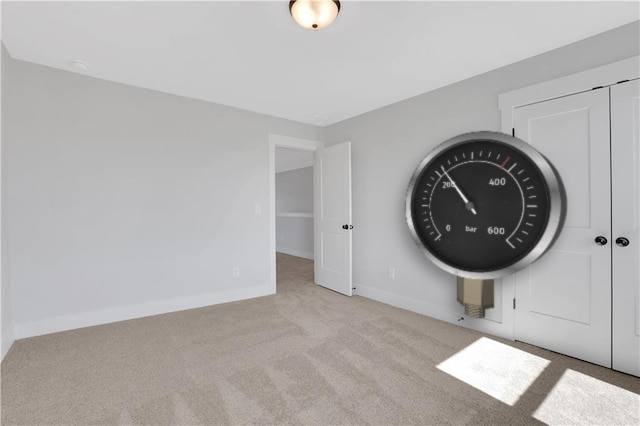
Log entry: 220 bar
